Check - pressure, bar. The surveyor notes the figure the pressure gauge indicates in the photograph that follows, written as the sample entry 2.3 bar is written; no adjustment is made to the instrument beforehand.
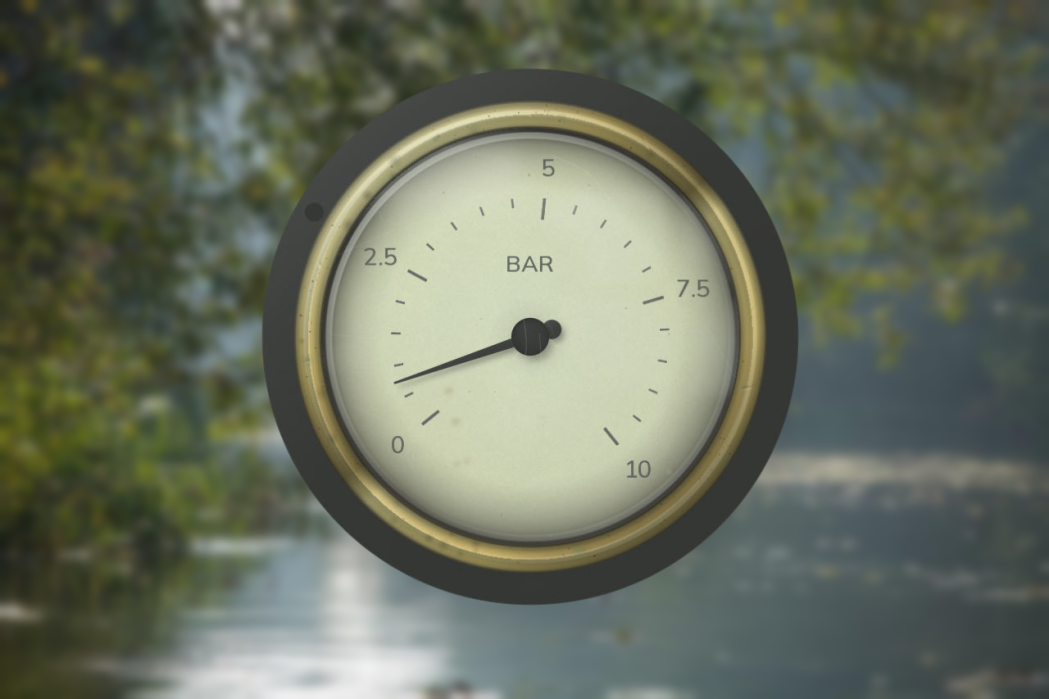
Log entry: 0.75 bar
